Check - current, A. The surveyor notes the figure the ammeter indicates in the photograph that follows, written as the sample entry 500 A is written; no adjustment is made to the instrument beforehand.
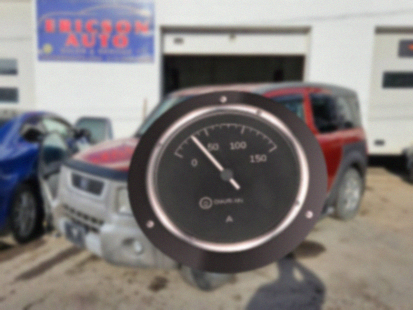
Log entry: 30 A
